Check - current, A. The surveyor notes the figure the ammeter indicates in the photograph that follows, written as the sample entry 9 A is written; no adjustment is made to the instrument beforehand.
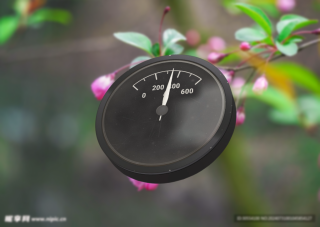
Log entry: 350 A
